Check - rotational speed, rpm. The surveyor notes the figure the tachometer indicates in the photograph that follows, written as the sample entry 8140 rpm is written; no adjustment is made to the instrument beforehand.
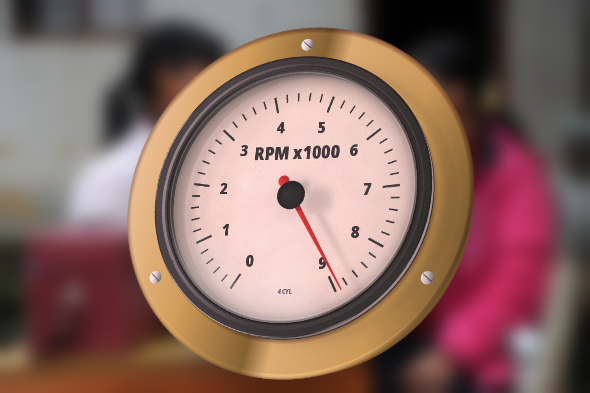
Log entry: 8900 rpm
